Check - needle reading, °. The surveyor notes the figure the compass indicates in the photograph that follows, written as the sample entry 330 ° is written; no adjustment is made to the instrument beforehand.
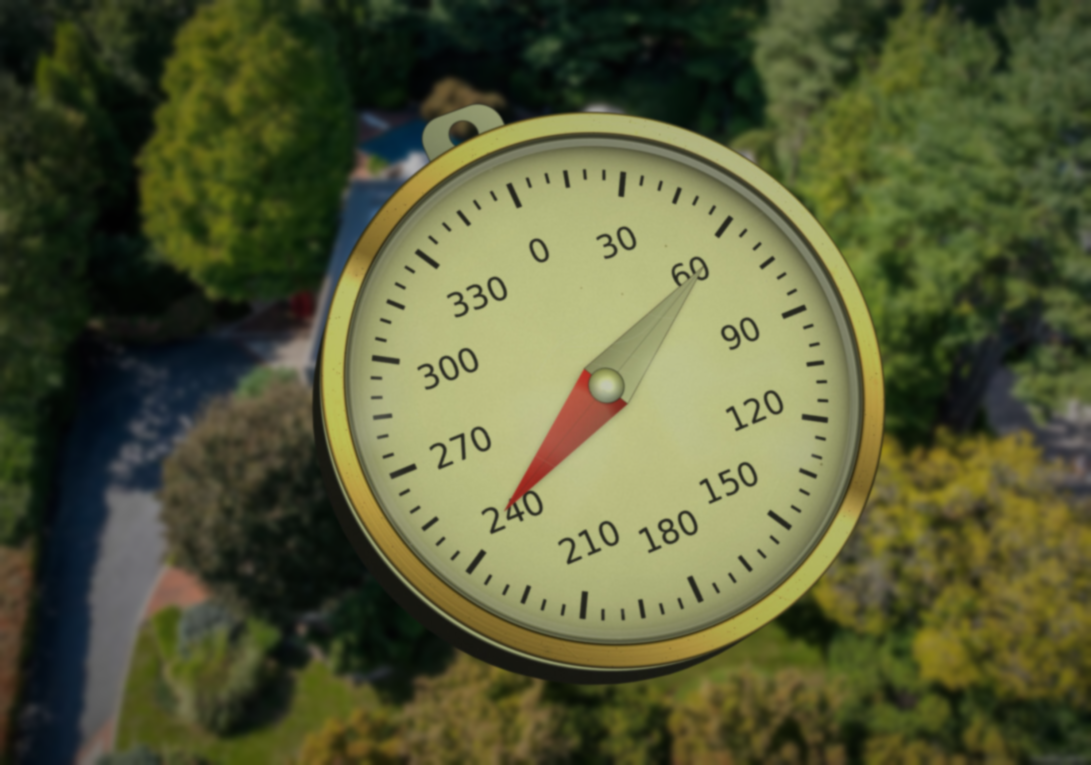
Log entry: 242.5 °
